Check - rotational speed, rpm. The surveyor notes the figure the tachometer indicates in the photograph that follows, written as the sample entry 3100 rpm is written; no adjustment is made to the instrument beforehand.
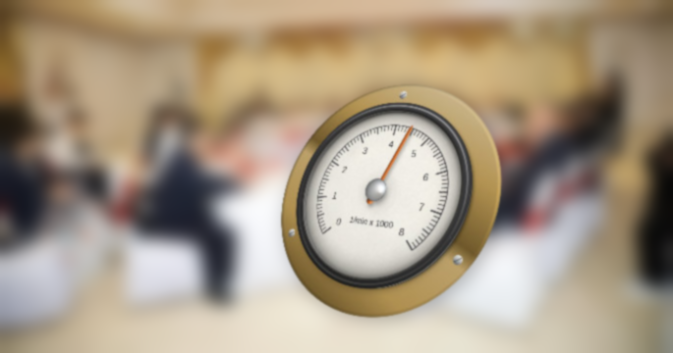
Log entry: 4500 rpm
